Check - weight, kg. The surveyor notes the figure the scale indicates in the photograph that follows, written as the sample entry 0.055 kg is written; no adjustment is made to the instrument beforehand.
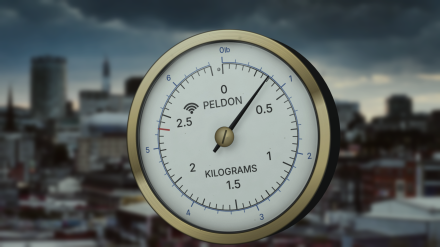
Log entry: 0.35 kg
